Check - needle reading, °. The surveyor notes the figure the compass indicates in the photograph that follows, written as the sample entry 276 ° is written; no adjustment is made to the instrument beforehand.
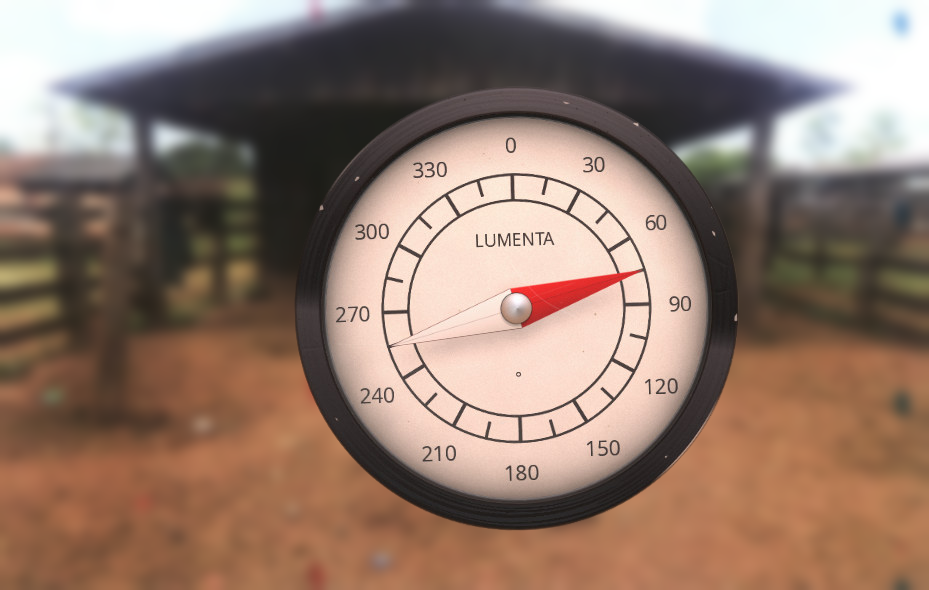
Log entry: 75 °
